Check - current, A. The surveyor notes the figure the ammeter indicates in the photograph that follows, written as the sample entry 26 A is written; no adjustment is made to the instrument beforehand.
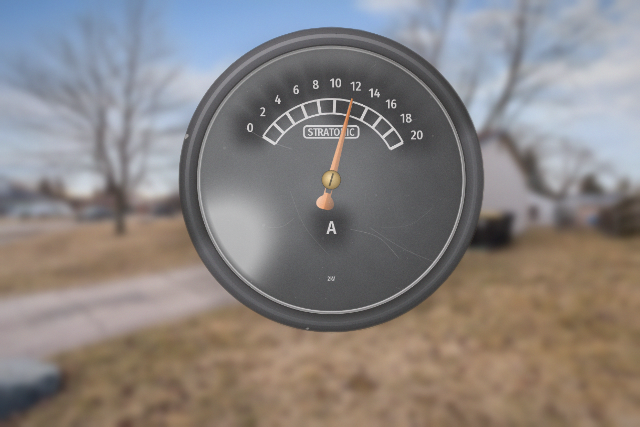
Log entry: 12 A
